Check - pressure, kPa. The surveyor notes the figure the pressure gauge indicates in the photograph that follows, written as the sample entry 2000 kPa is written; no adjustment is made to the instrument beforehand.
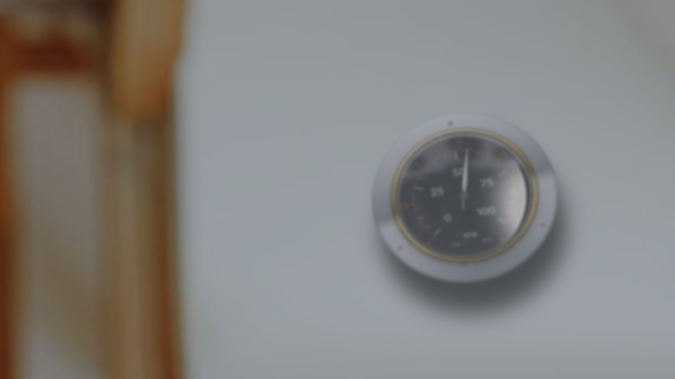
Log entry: 55 kPa
